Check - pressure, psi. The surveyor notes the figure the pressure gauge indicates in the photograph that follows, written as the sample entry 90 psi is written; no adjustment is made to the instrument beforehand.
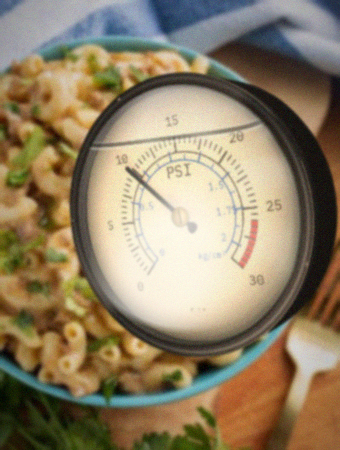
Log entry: 10 psi
